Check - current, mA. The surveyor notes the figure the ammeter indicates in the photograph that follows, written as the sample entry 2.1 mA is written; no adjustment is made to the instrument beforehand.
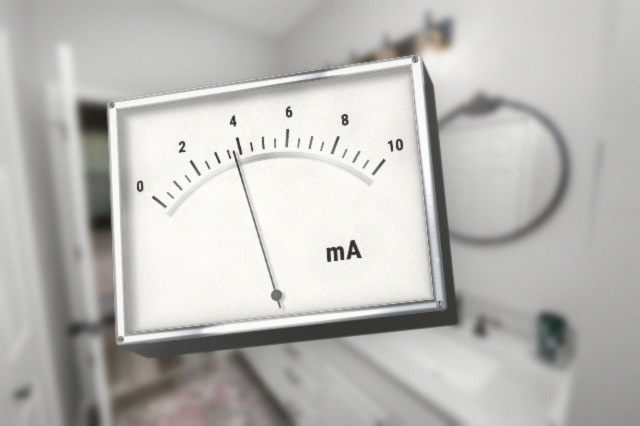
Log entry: 3.75 mA
